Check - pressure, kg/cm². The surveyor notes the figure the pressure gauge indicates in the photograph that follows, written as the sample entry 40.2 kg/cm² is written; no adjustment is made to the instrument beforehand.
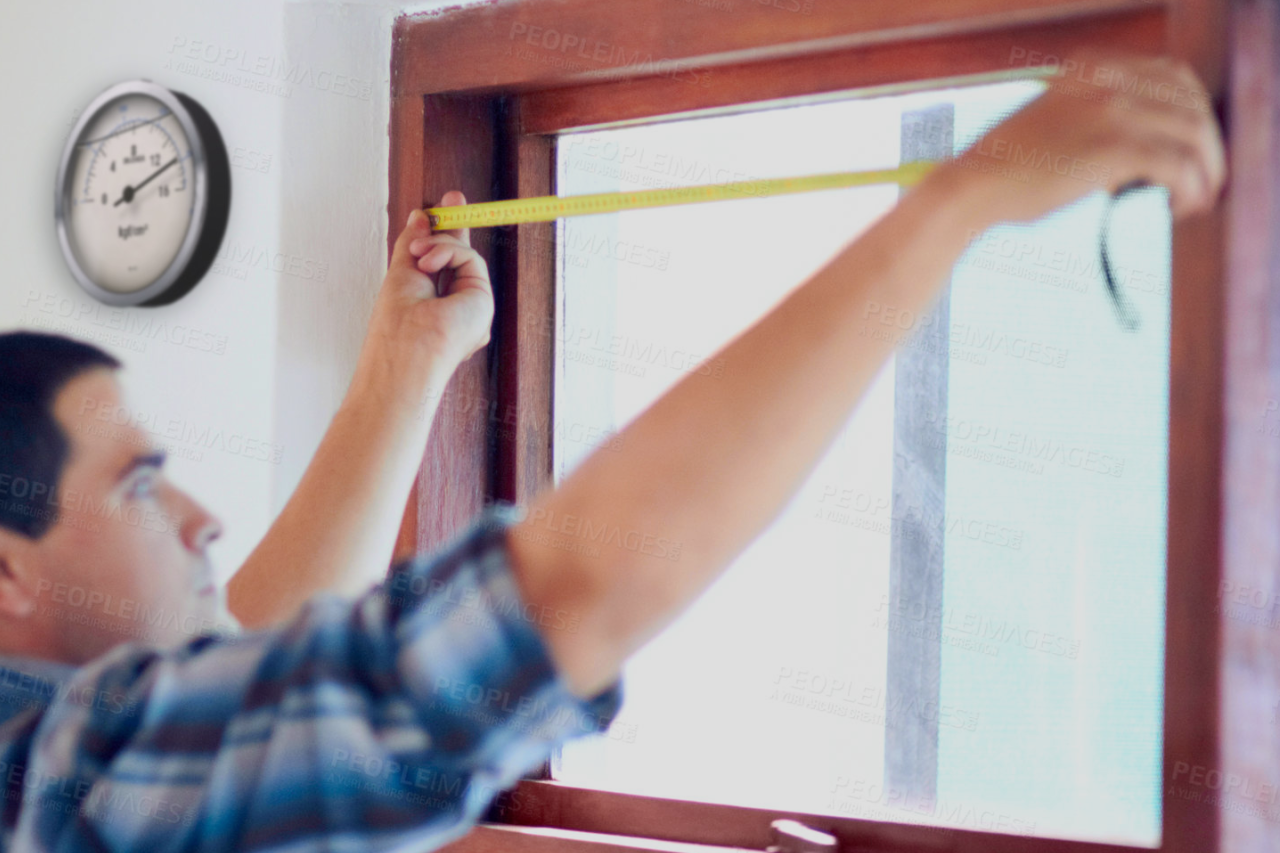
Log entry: 14 kg/cm²
